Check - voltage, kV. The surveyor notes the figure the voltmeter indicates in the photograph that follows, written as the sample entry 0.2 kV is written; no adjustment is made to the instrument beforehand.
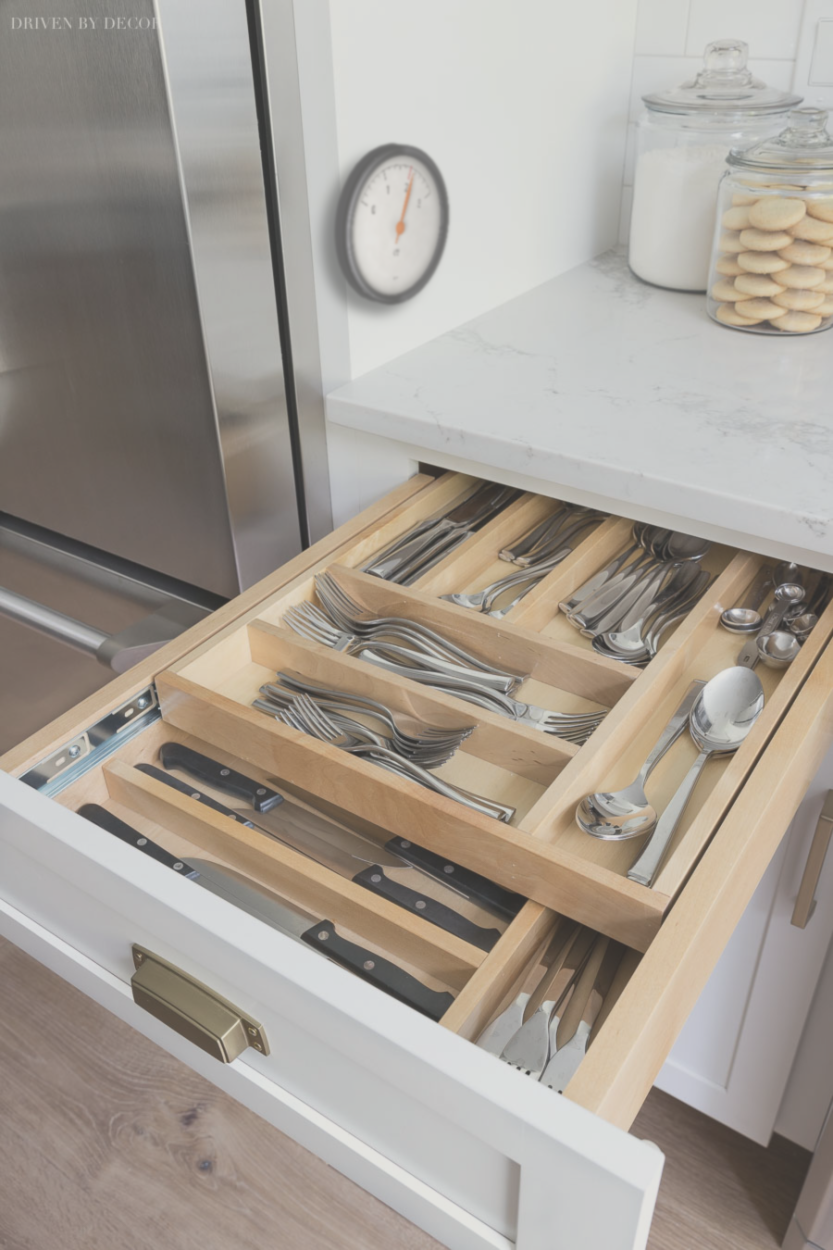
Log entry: 2 kV
